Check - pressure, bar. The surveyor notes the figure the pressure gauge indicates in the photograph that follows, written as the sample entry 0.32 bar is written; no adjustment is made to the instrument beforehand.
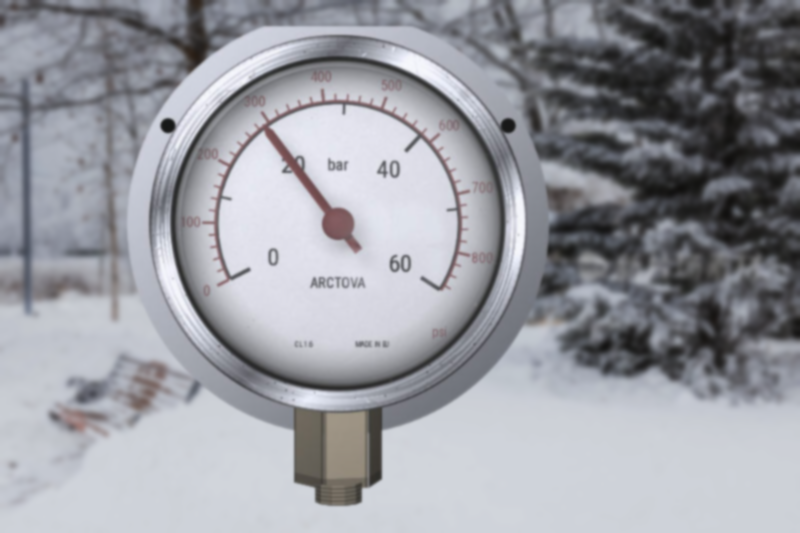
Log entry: 20 bar
